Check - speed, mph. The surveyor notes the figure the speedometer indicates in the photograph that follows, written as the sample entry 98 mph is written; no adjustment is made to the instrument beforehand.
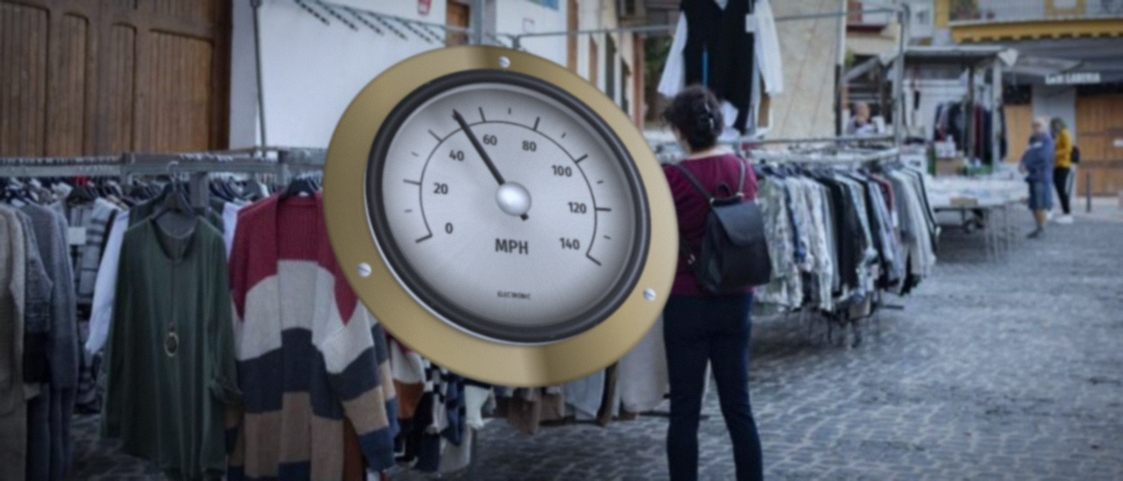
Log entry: 50 mph
